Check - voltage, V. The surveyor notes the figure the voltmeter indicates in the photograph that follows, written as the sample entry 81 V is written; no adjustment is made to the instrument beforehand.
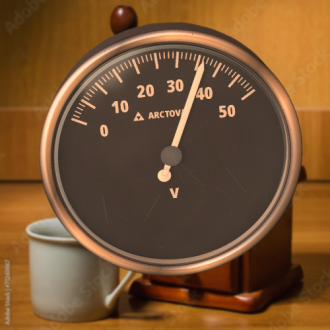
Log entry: 36 V
